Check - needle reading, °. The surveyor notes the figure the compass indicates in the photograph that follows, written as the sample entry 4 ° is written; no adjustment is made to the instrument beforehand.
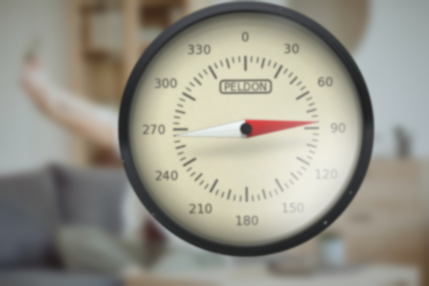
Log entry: 85 °
